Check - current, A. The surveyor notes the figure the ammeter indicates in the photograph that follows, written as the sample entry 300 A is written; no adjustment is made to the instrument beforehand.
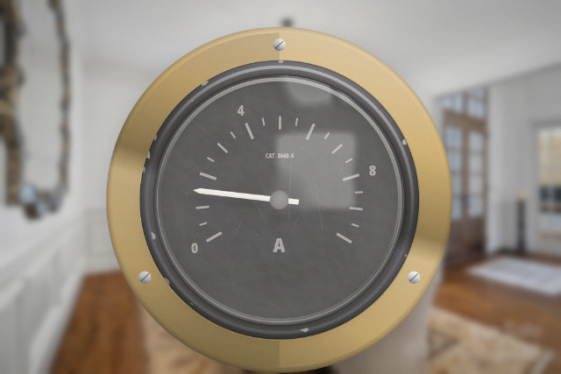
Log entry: 1.5 A
